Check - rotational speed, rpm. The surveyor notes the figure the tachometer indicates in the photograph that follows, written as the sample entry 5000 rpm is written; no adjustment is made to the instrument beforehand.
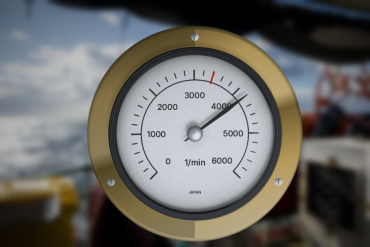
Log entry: 4200 rpm
